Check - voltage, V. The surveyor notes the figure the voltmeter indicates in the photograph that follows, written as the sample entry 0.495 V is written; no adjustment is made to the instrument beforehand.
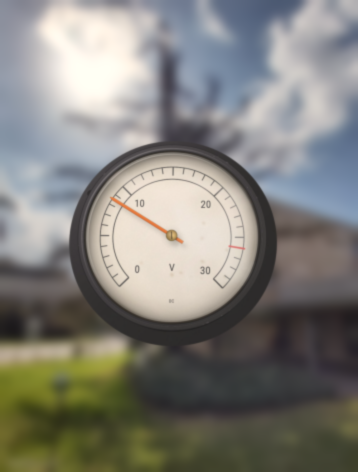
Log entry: 8.5 V
